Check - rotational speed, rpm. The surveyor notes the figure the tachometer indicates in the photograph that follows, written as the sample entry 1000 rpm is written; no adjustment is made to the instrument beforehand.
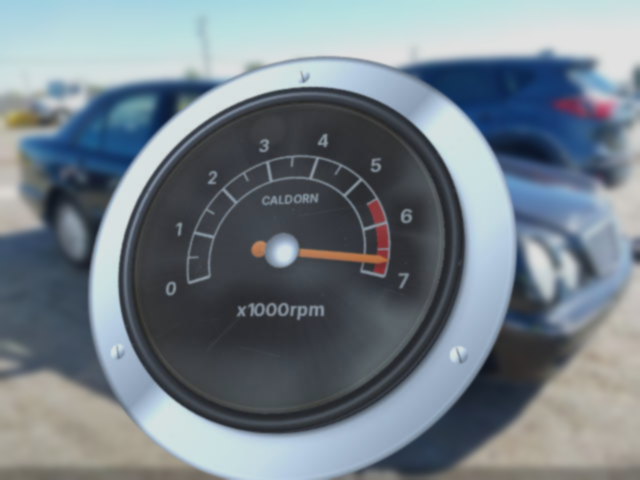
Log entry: 6750 rpm
